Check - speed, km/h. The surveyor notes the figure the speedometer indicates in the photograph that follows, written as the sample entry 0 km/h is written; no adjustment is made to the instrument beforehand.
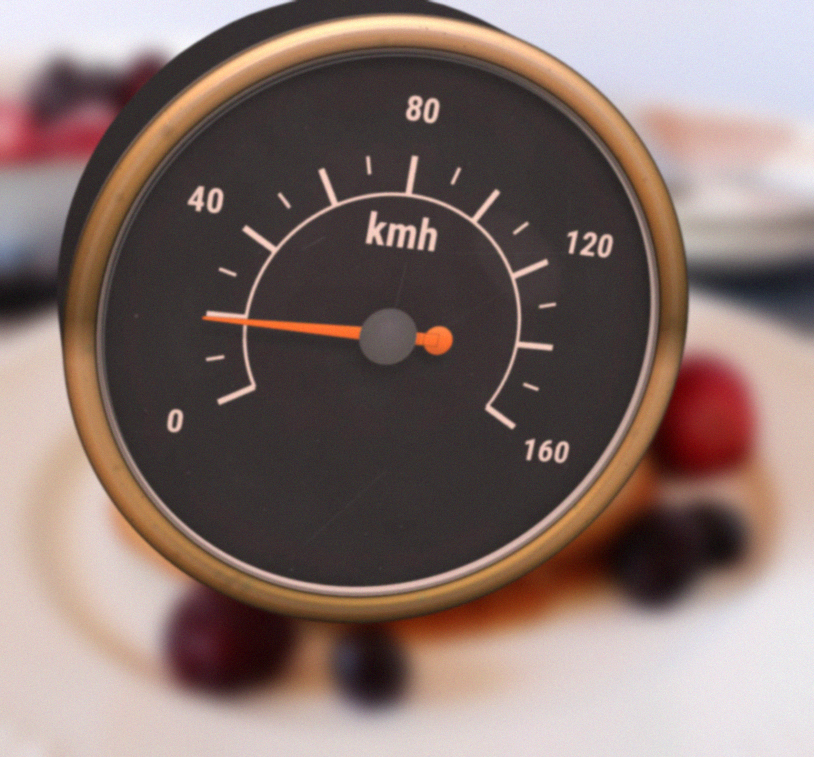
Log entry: 20 km/h
